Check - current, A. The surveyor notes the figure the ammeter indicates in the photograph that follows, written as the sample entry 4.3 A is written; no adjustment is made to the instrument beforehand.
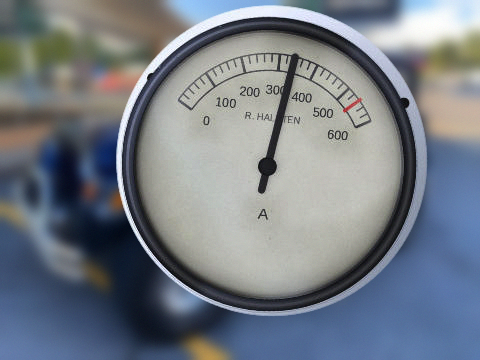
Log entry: 340 A
